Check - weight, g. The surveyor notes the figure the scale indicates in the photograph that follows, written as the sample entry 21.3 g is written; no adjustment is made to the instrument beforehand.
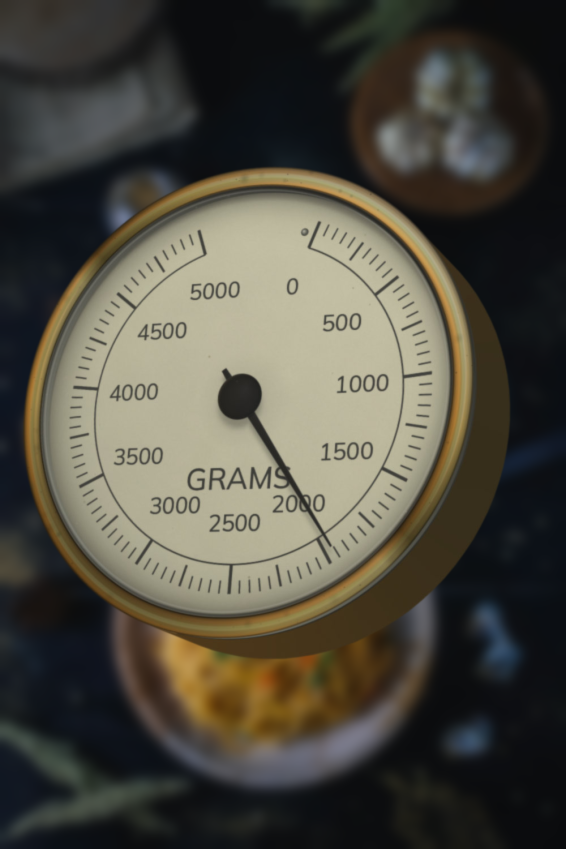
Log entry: 1950 g
